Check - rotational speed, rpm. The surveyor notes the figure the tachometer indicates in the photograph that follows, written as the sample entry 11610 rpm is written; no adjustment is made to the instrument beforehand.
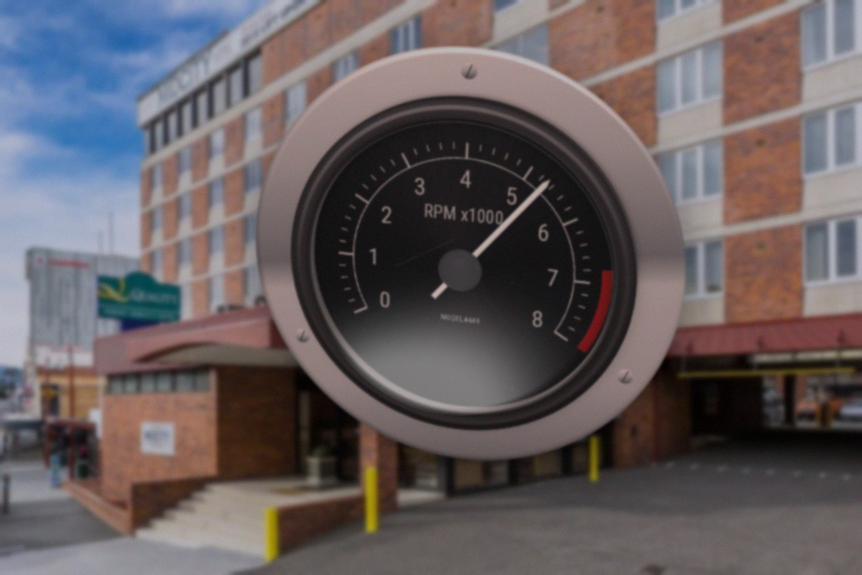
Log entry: 5300 rpm
